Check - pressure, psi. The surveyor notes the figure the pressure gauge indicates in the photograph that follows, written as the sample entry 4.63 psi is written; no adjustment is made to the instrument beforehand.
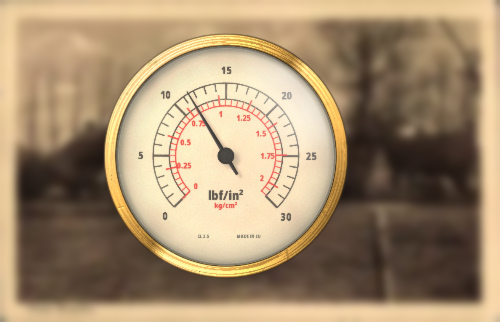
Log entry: 11.5 psi
